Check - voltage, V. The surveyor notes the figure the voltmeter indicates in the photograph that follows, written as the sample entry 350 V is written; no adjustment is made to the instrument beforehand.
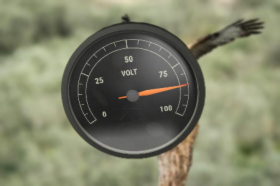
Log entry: 85 V
